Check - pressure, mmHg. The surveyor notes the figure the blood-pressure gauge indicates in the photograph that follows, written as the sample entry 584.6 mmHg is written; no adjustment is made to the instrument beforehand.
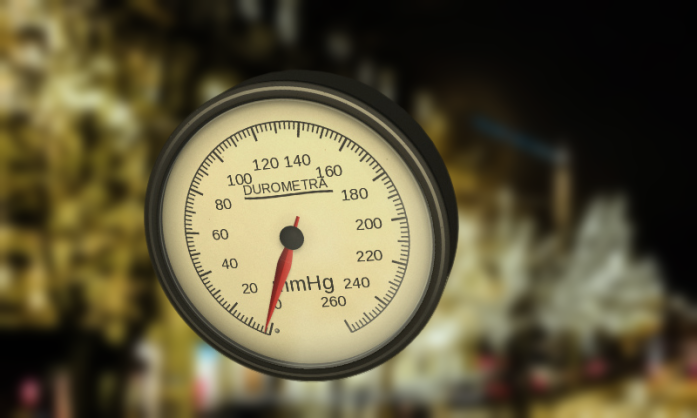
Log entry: 2 mmHg
